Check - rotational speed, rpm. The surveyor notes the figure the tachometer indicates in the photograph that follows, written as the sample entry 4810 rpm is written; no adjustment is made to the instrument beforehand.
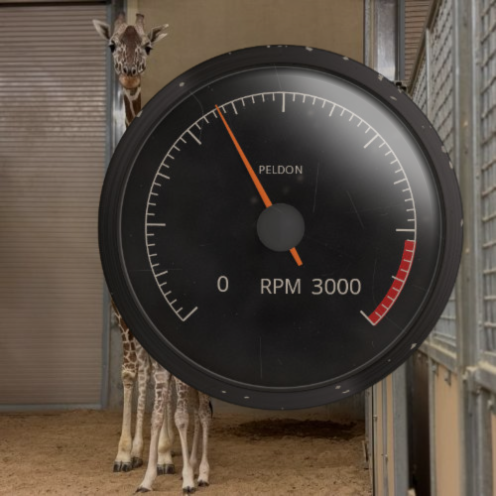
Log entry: 1175 rpm
